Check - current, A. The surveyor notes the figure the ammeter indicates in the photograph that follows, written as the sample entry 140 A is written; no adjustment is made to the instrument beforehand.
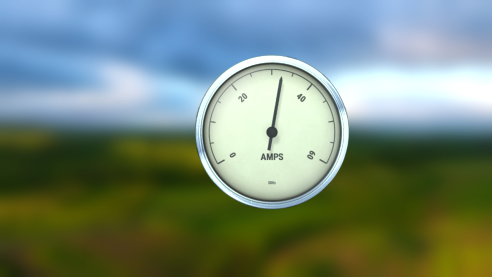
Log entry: 32.5 A
